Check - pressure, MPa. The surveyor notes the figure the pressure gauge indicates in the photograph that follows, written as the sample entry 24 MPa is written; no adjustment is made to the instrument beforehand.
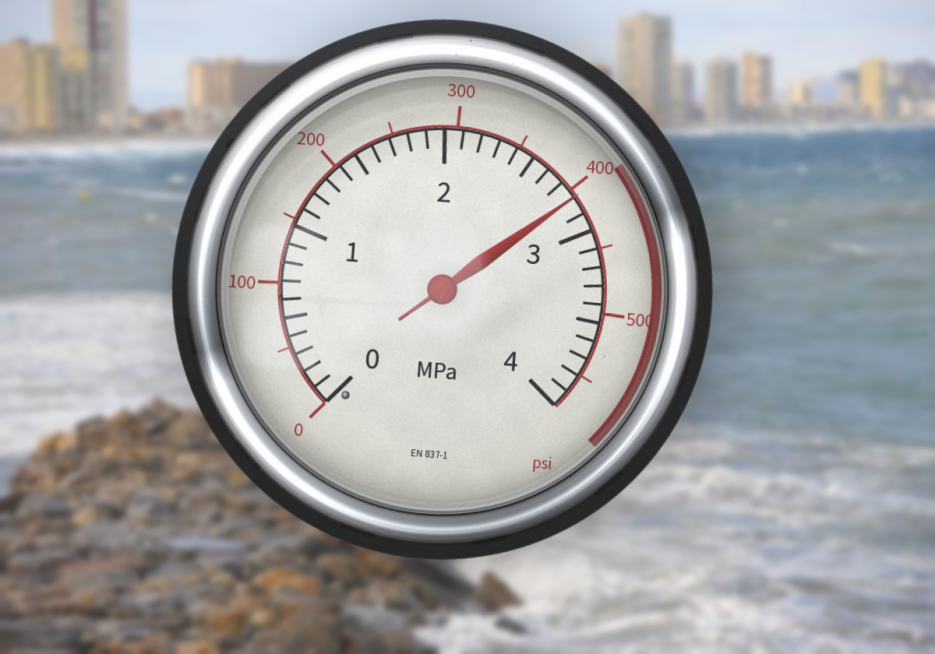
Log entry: 2.8 MPa
